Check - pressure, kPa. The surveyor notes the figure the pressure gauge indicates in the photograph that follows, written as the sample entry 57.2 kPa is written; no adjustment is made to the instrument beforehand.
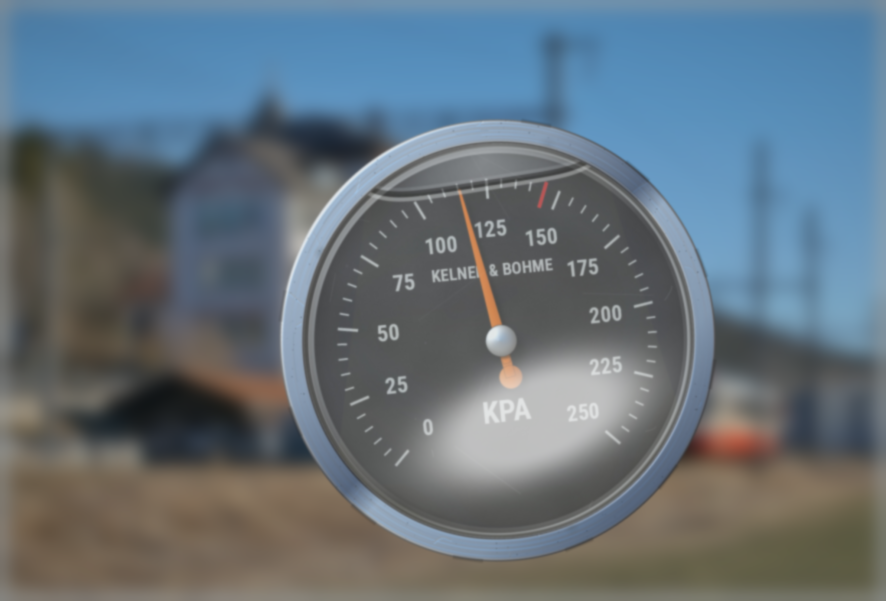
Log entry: 115 kPa
